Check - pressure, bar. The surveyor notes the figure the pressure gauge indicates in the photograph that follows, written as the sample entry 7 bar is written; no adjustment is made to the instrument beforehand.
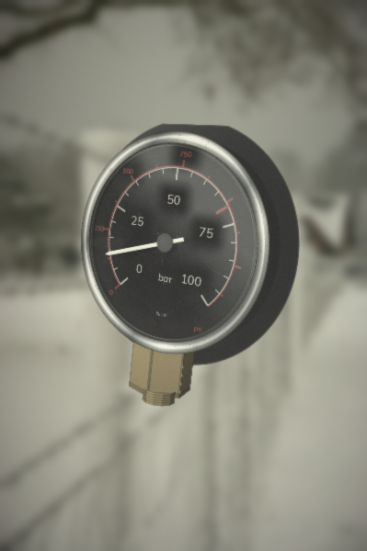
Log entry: 10 bar
